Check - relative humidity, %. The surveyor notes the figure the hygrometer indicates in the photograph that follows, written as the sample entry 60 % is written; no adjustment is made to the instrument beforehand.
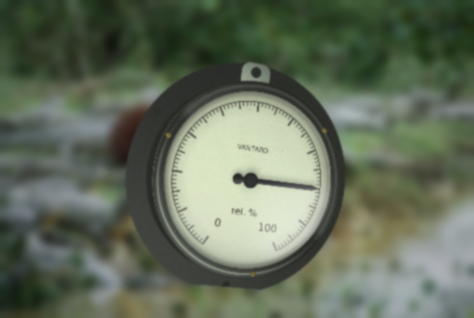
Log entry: 80 %
